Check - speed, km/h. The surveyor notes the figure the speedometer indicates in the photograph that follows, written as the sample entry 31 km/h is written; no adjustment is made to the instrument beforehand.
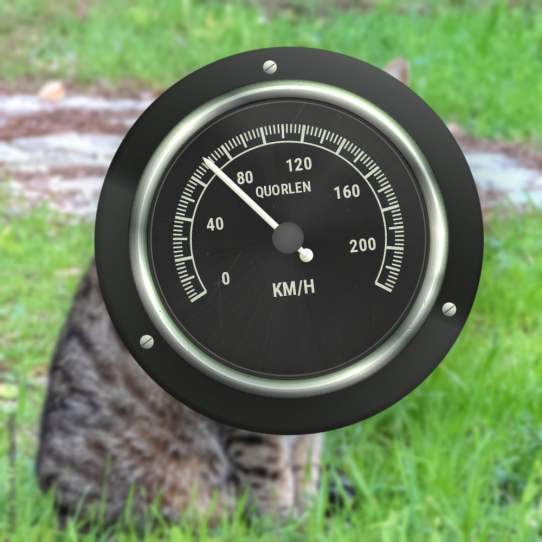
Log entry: 70 km/h
